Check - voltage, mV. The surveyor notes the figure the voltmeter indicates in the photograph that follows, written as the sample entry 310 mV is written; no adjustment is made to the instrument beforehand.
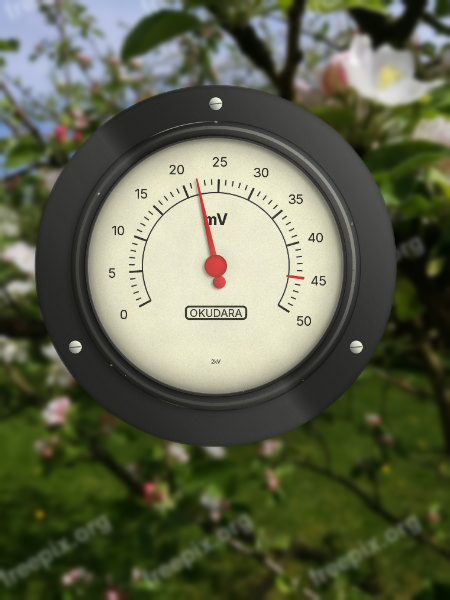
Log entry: 22 mV
